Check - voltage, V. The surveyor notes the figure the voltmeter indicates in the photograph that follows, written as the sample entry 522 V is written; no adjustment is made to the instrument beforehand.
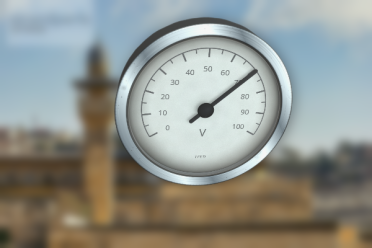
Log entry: 70 V
